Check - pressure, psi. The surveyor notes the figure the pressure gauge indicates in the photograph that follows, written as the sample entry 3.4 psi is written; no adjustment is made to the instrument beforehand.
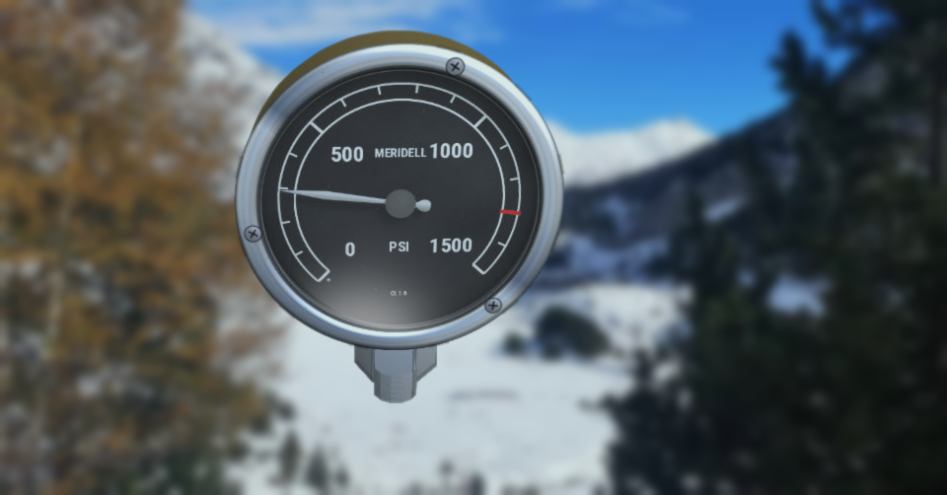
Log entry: 300 psi
